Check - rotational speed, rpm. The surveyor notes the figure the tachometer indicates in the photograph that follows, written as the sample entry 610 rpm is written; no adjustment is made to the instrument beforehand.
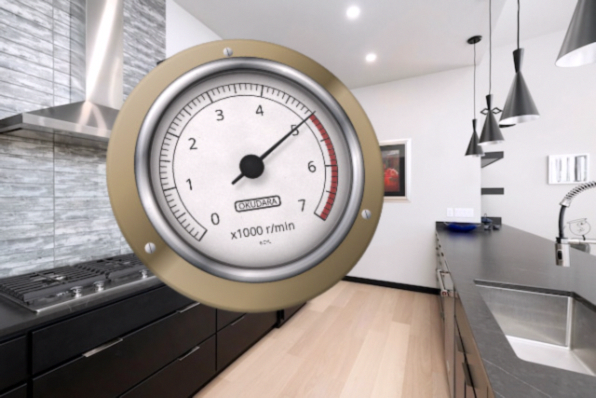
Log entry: 5000 rpm
